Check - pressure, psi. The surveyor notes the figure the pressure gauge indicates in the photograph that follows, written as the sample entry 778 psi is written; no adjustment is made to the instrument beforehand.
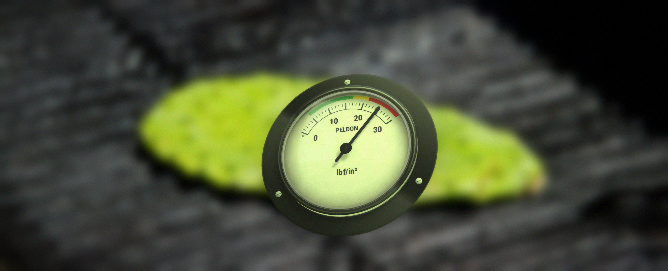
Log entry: 25 psi
